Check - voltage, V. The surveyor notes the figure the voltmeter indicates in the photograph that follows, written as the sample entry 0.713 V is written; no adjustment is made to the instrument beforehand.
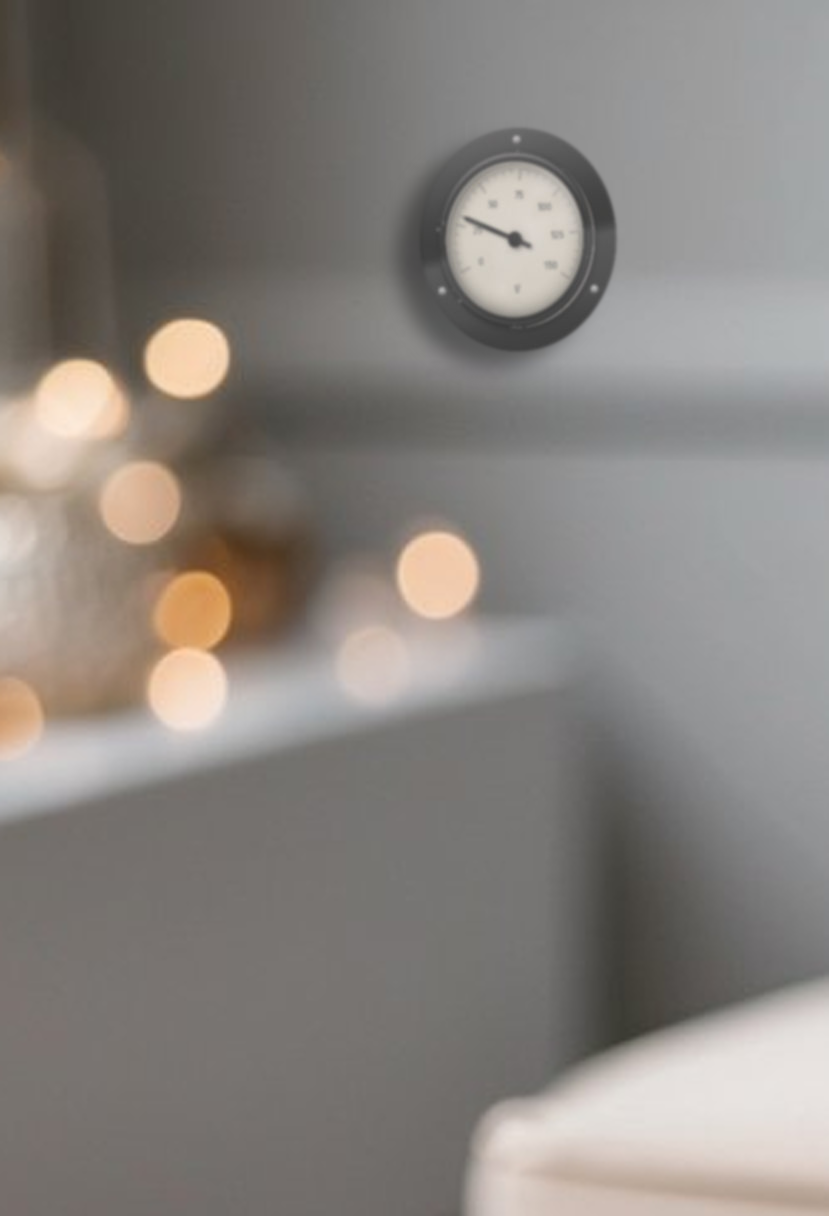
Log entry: 30 V
